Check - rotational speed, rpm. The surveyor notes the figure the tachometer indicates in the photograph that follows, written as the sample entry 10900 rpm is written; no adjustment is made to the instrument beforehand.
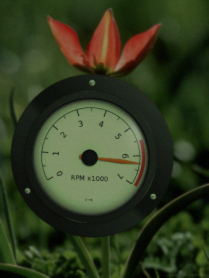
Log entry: 6250 rpm
